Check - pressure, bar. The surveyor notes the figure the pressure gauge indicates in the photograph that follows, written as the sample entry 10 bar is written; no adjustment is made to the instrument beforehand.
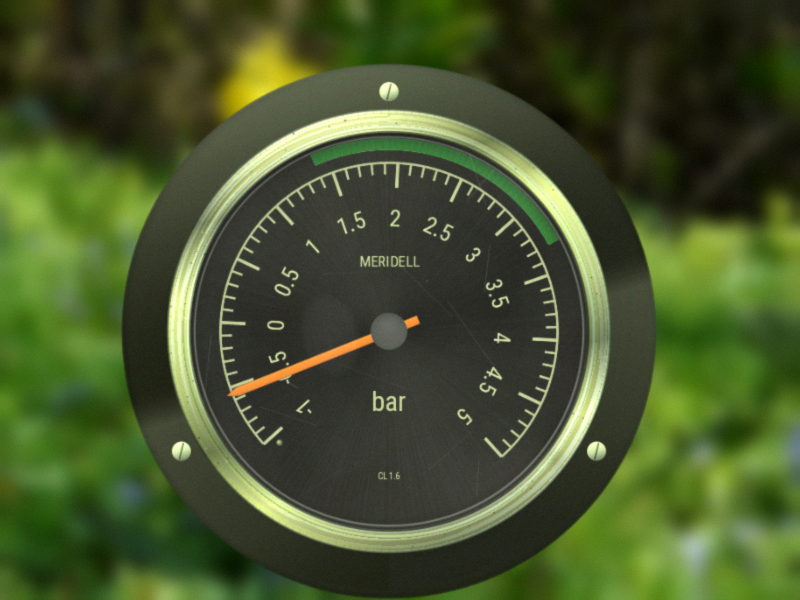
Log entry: -0.55 bar
